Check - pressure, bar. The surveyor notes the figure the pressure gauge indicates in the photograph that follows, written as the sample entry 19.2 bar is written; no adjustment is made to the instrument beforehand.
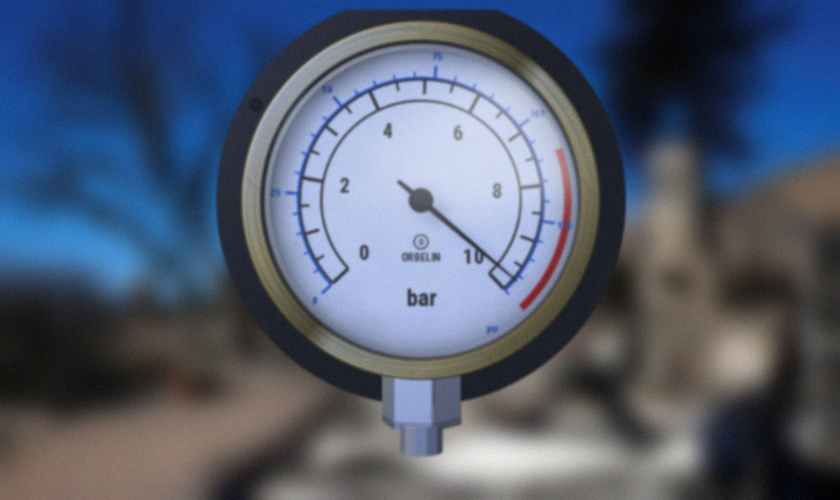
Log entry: 9.75 bar
